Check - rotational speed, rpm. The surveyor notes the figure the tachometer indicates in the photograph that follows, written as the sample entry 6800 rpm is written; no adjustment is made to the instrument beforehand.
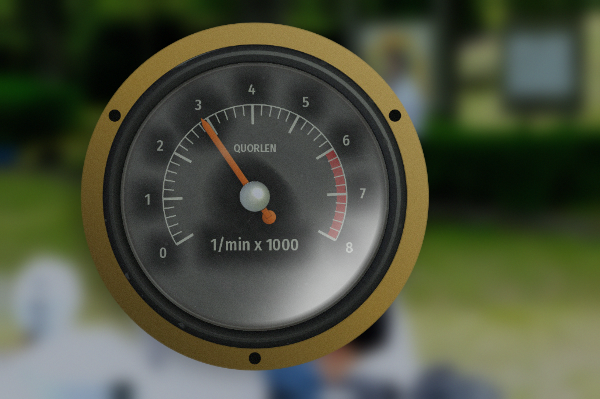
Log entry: 2900 rpm
